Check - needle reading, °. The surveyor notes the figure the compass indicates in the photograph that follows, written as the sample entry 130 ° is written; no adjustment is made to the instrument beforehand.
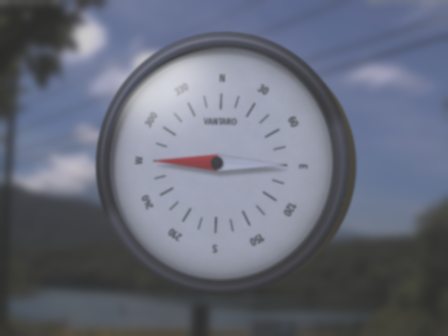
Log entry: 270 °
